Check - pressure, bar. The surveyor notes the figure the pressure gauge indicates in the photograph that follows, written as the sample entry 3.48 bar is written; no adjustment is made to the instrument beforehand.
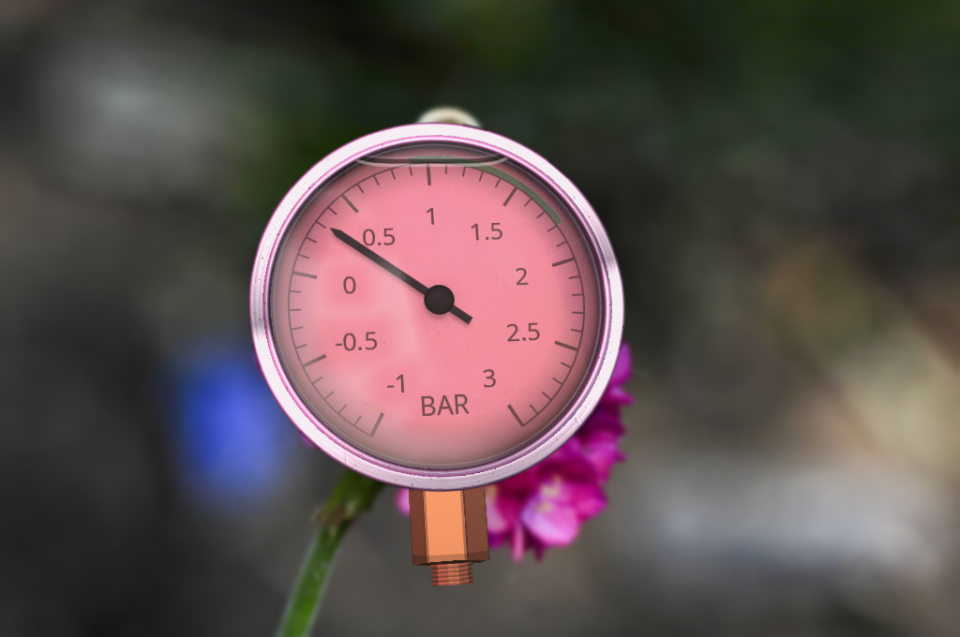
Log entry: 0.3 bar
